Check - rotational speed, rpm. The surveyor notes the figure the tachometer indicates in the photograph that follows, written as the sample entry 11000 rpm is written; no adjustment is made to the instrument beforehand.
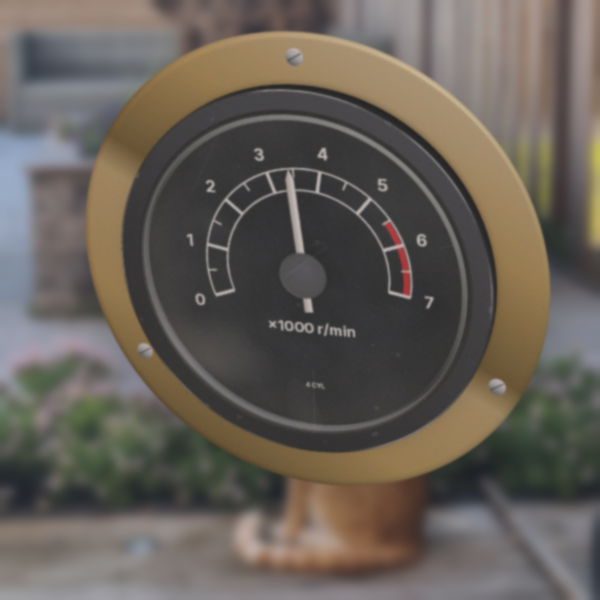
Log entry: 3500 rpm
